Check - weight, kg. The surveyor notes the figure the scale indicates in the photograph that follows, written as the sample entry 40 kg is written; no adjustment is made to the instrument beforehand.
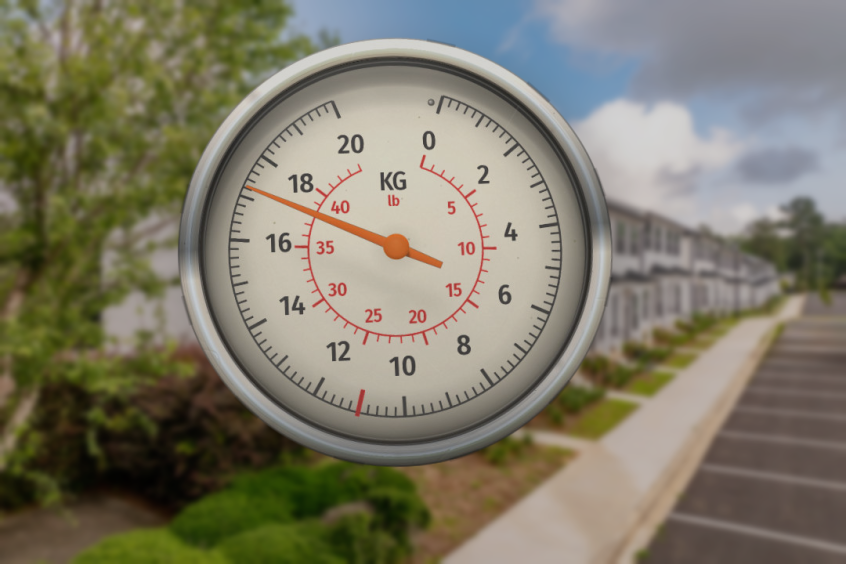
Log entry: 17.2 kg
